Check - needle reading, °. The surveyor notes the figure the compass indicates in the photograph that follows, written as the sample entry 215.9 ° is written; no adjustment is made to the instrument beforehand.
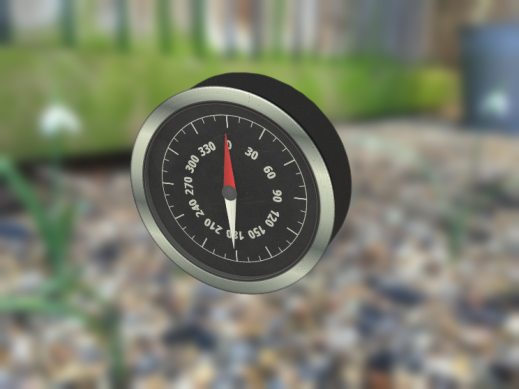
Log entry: 0 °
